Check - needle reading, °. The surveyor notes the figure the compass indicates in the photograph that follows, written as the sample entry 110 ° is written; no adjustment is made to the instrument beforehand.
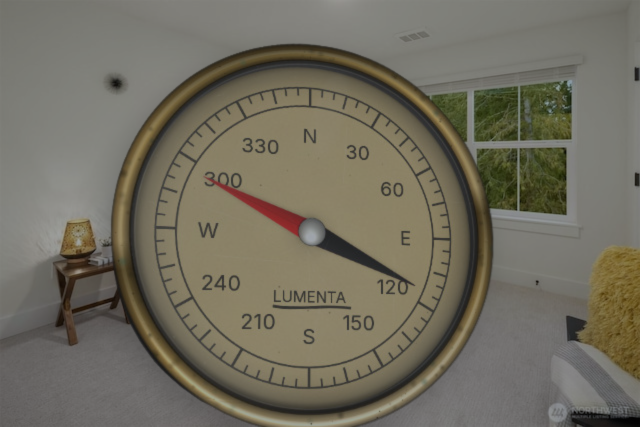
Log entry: 295 °
